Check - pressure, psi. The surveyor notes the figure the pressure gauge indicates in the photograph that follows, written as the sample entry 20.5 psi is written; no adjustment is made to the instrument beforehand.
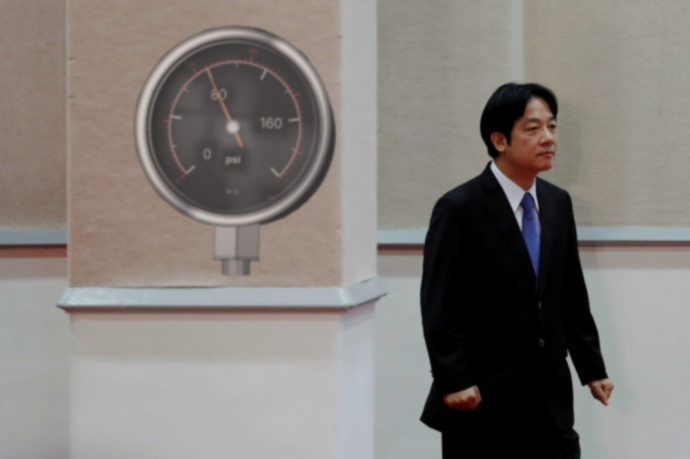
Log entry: 80 psi
